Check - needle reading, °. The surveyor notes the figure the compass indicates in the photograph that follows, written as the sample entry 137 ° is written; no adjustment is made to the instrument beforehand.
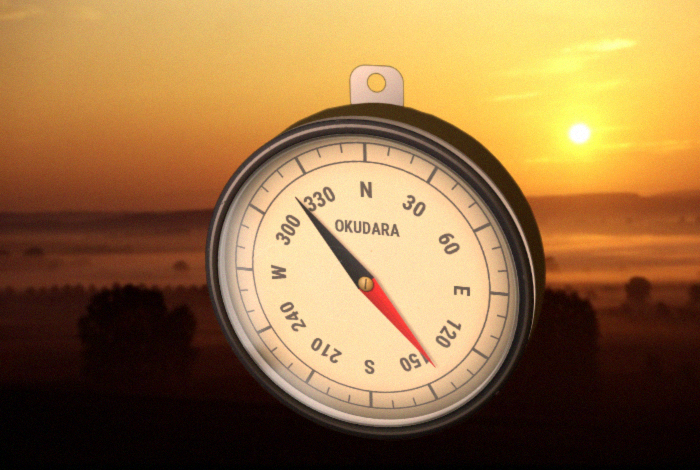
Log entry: 140 °
